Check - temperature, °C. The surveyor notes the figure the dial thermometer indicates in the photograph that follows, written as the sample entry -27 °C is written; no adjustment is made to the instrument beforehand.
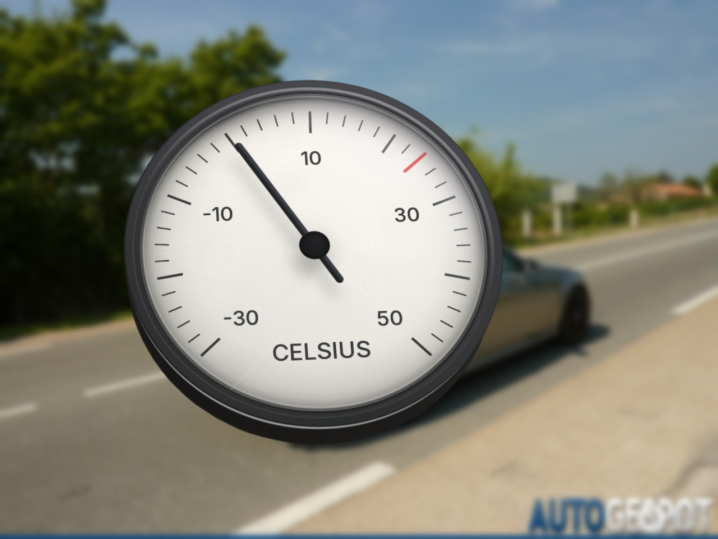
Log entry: 0 °C
